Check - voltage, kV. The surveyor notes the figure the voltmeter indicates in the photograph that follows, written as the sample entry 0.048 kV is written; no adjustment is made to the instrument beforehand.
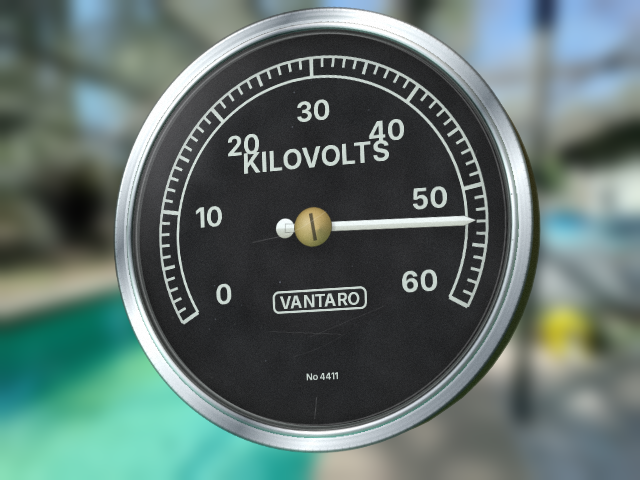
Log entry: 53 kV
